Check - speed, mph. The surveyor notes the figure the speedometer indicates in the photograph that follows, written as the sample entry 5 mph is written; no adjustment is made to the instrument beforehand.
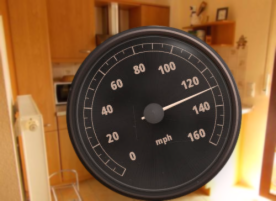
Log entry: 130 mph
